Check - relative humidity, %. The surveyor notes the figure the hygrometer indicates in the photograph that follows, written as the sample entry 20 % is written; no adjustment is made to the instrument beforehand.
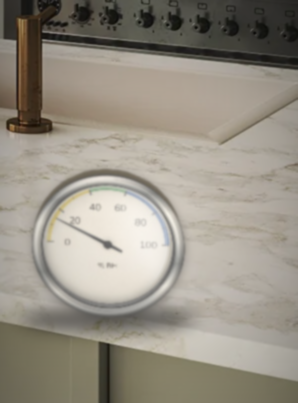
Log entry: 15 %
